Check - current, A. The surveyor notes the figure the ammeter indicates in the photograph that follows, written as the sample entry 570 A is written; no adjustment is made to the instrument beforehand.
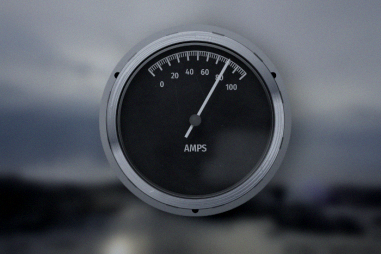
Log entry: 80 A
